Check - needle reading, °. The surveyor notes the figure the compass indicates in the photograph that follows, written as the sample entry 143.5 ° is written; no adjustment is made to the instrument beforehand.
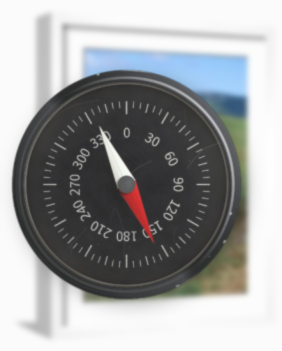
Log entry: 155 °
